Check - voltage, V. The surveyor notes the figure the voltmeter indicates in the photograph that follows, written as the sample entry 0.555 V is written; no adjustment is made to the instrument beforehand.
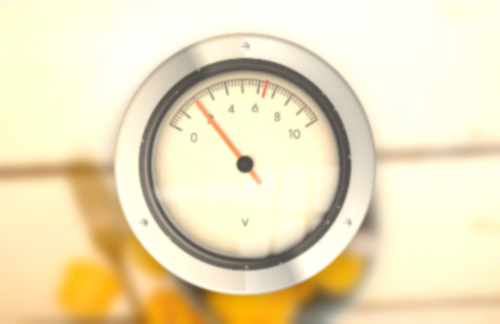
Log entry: 2 V
